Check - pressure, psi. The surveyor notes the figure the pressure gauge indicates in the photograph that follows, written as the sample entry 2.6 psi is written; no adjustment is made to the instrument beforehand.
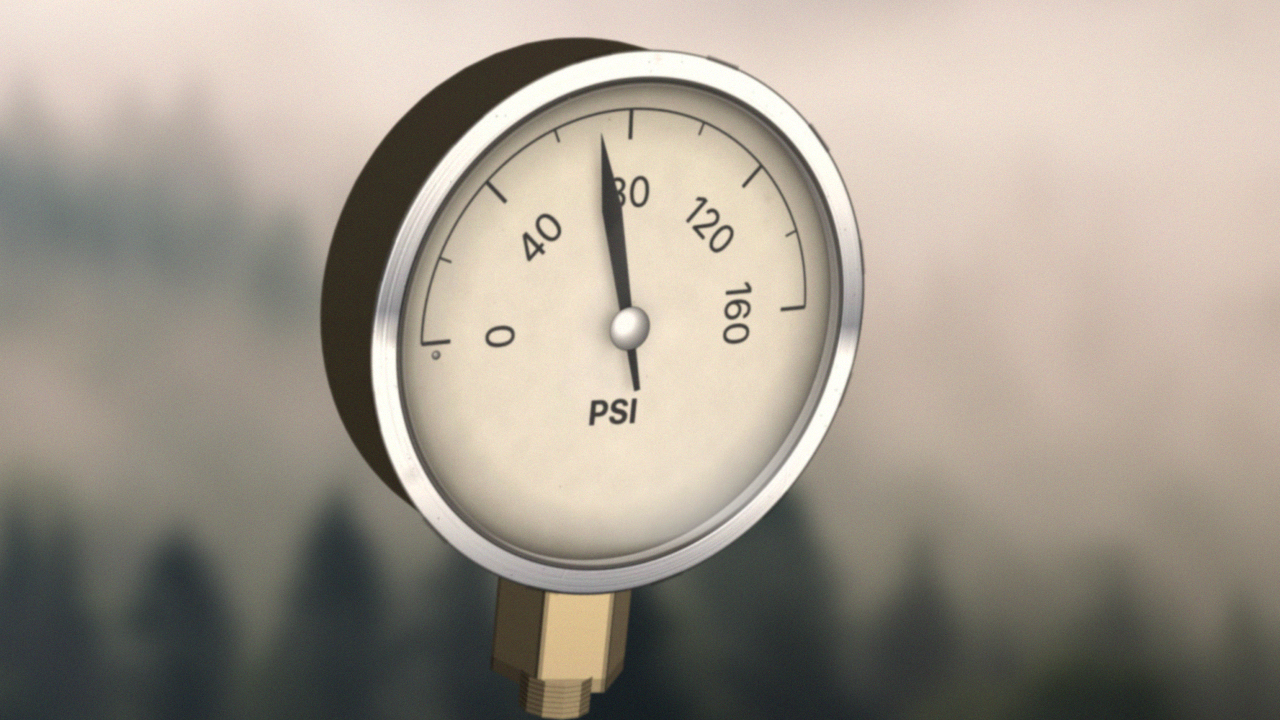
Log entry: 70 psi
